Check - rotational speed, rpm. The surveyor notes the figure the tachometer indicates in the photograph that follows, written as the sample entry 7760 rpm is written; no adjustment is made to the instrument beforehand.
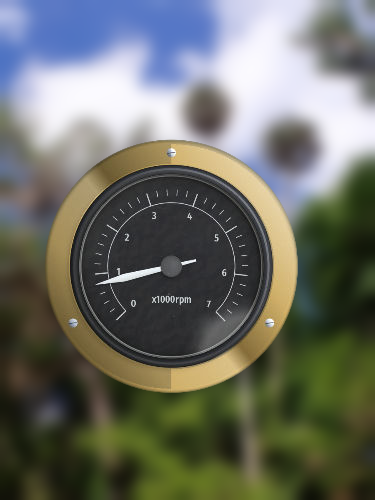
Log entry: 800 rpm
